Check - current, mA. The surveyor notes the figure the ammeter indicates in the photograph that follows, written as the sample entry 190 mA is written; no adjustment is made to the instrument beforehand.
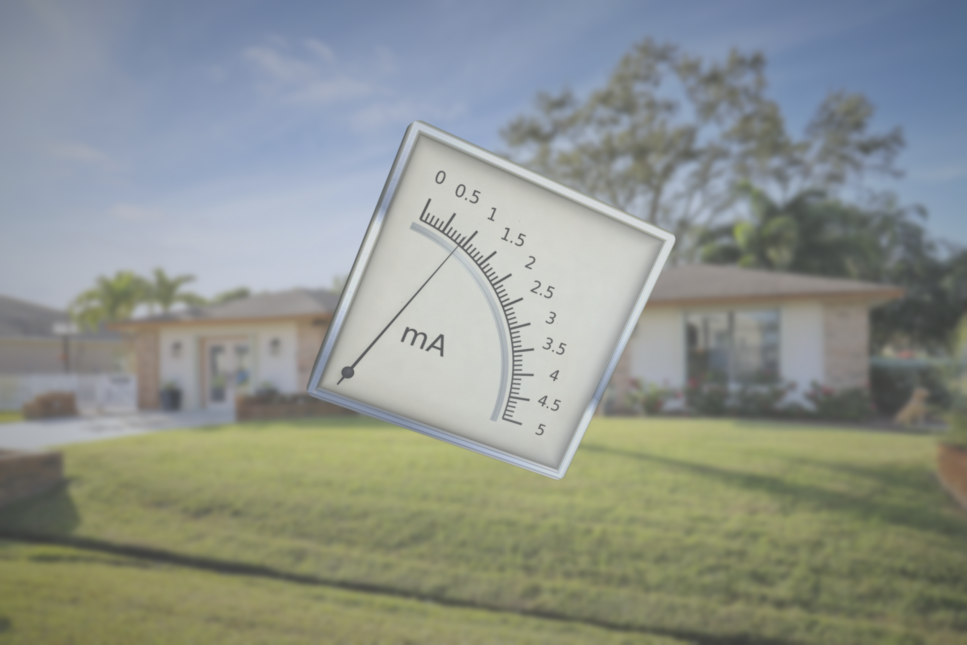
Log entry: 0.9 mA
